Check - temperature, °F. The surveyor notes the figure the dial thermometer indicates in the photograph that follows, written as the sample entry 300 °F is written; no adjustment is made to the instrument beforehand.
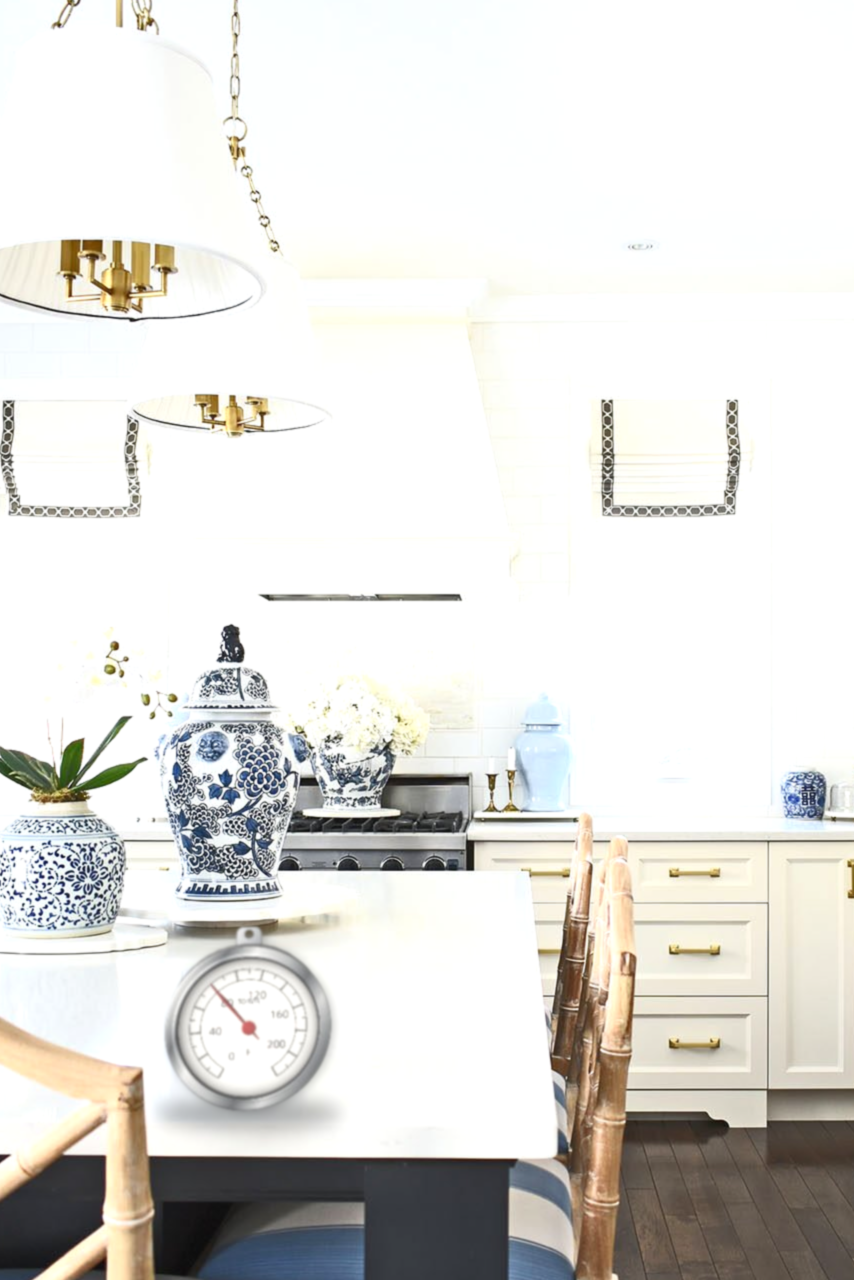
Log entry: 80 °F
